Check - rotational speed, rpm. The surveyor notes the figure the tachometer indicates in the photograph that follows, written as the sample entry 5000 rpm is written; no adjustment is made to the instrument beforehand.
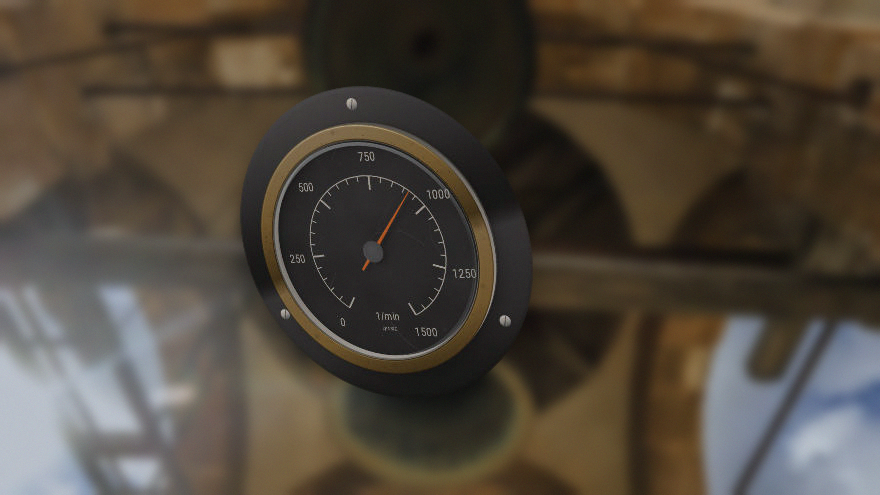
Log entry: 925 rpm
